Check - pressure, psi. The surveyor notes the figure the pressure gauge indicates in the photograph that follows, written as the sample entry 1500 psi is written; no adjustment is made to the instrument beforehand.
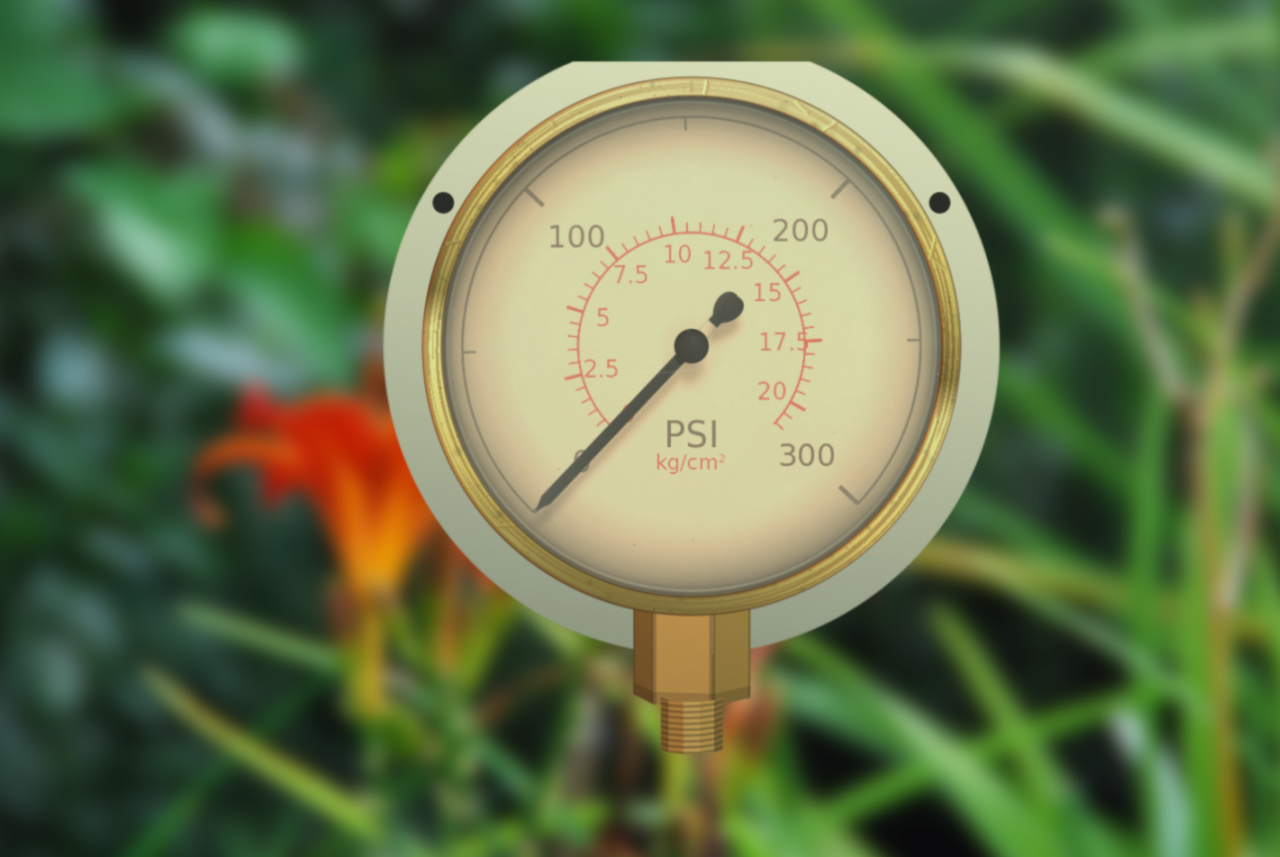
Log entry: 0 psi
